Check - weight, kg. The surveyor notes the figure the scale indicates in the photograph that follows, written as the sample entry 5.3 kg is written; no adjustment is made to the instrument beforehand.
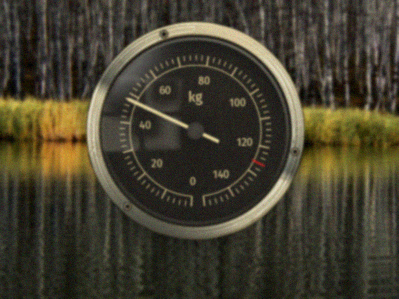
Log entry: 48 kg
